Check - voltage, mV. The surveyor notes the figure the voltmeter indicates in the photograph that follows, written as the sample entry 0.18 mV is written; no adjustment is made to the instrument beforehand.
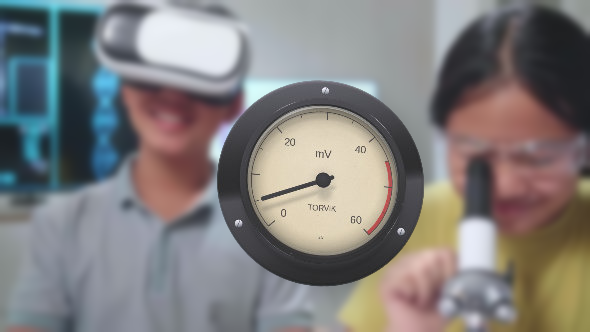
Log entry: 5 mV
